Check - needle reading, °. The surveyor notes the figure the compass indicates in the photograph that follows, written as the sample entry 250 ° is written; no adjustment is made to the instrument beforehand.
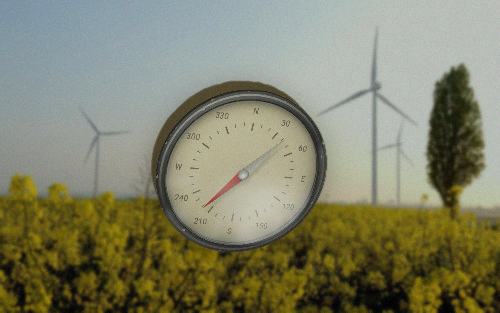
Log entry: 220 °
